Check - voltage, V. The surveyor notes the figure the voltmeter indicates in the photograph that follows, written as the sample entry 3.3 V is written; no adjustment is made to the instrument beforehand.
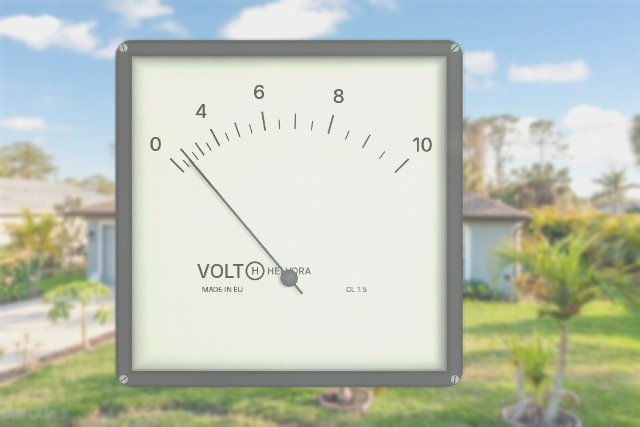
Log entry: 2 V
